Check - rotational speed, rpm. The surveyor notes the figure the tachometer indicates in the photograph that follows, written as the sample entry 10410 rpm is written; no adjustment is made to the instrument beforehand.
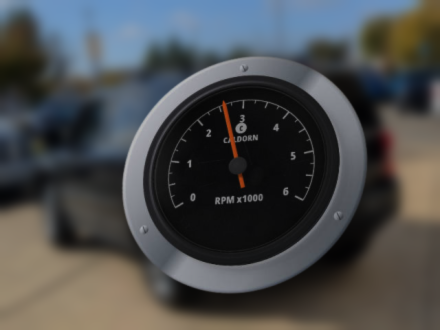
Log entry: 2625 rpm
